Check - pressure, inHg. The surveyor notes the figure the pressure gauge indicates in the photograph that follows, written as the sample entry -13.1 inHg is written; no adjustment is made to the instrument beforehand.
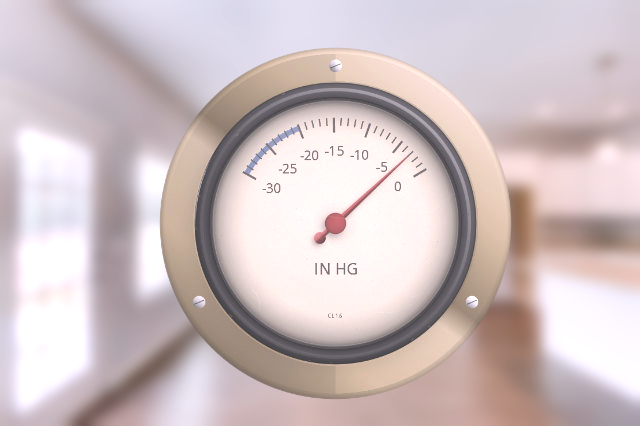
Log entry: -3 inHg
